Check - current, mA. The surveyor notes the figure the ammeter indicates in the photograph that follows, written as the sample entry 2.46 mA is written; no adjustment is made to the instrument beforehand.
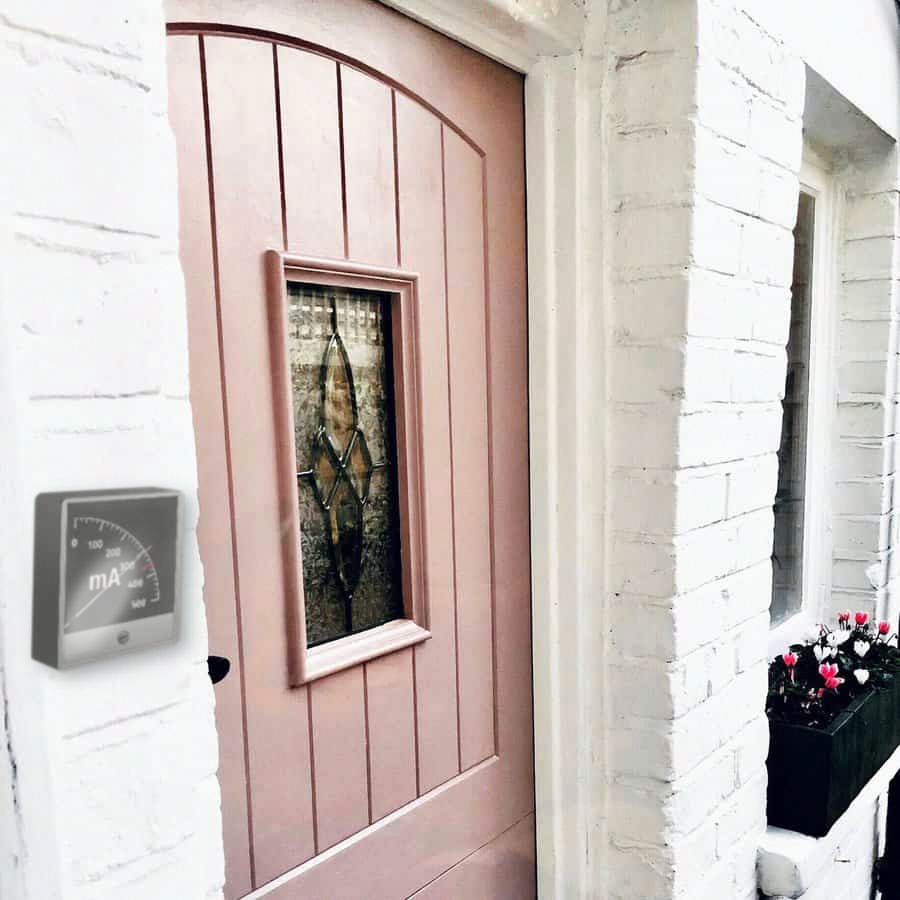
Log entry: 300 mA
